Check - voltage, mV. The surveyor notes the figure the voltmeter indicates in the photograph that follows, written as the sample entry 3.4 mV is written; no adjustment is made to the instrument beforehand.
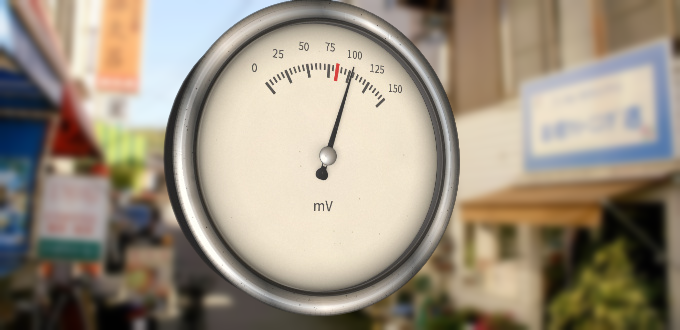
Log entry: 100 mV
